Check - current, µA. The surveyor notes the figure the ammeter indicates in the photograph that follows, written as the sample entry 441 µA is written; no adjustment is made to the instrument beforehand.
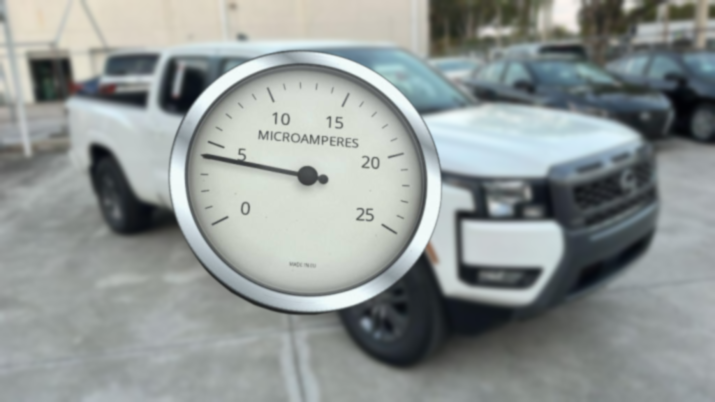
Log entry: 4 µA
